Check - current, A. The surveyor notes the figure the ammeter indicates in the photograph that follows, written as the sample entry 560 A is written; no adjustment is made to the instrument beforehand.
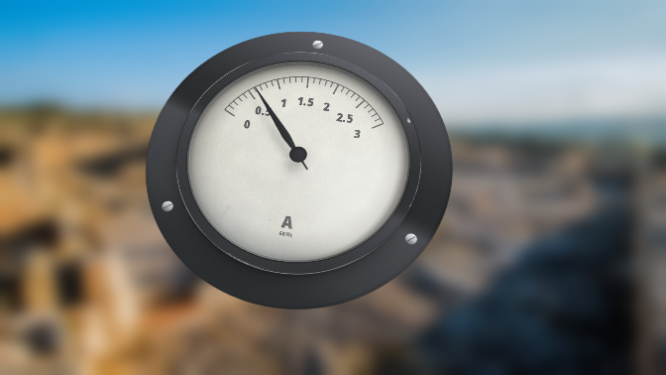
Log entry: 0.6 A
